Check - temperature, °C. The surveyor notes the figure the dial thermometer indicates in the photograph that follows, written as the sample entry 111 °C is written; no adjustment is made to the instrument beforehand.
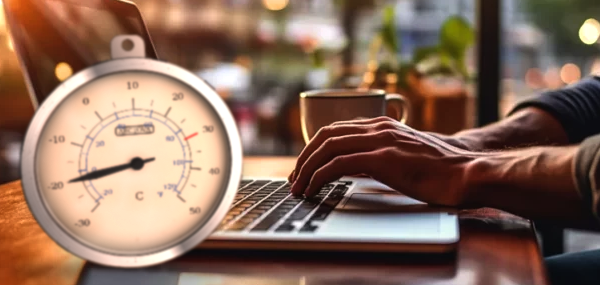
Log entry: -20 °C
